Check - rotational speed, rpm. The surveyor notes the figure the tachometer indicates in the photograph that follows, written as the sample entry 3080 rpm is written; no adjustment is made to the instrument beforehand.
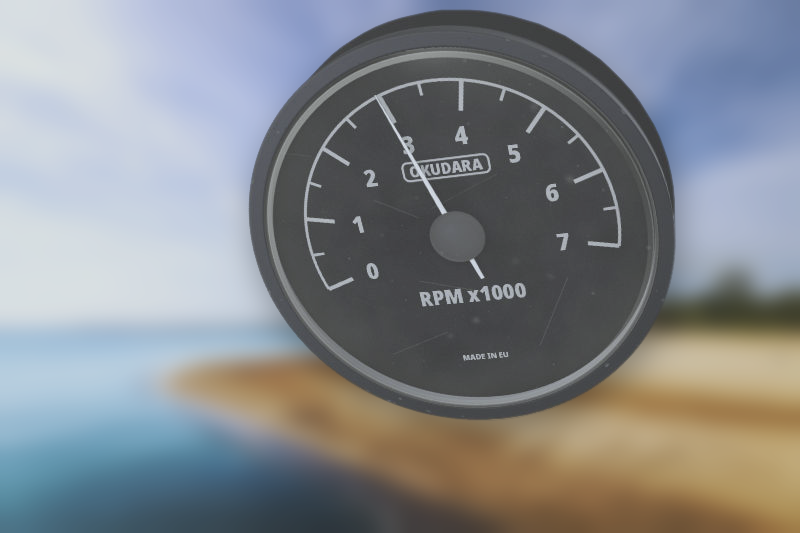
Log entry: 3000 rpm
